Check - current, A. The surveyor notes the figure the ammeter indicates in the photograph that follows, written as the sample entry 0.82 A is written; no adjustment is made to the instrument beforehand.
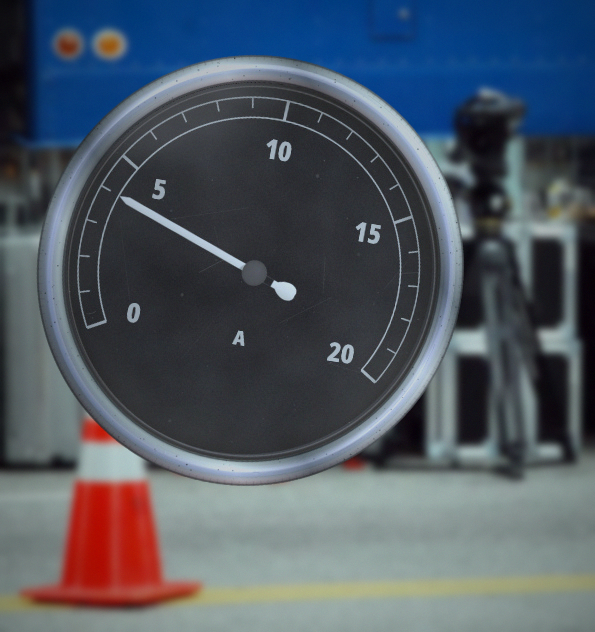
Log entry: 4 A
